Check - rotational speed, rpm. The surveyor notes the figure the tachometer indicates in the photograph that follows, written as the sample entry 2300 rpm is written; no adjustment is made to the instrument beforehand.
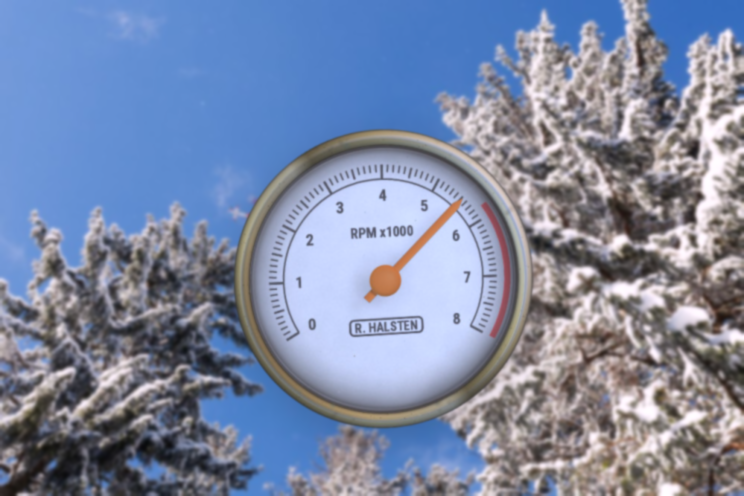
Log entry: 5500 rpm
